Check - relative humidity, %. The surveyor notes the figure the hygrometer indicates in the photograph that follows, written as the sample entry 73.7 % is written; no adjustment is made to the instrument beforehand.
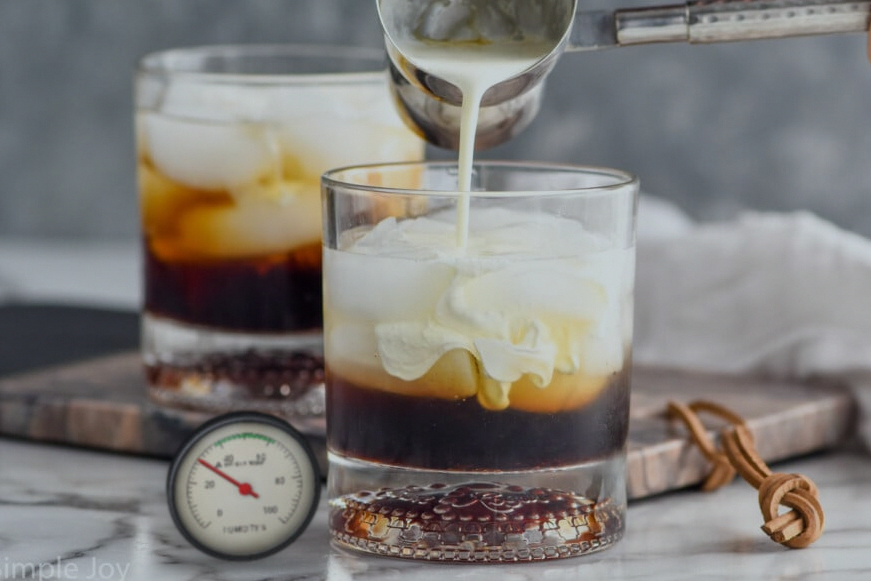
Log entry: 30 %
